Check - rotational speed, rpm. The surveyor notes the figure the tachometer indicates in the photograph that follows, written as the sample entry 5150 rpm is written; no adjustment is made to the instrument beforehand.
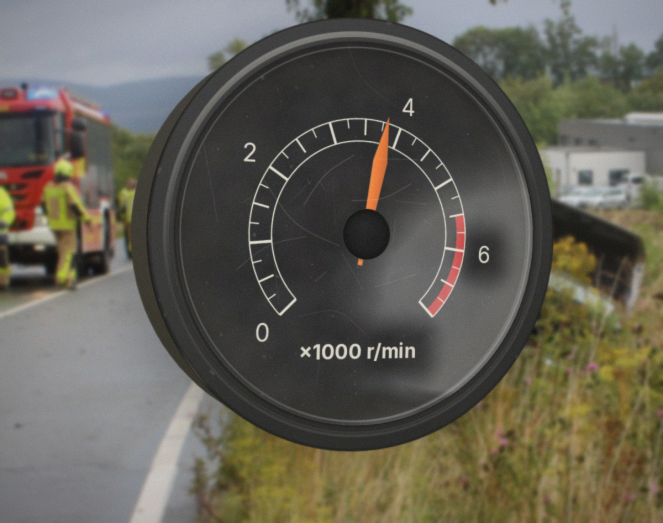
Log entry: 3750 rpm
